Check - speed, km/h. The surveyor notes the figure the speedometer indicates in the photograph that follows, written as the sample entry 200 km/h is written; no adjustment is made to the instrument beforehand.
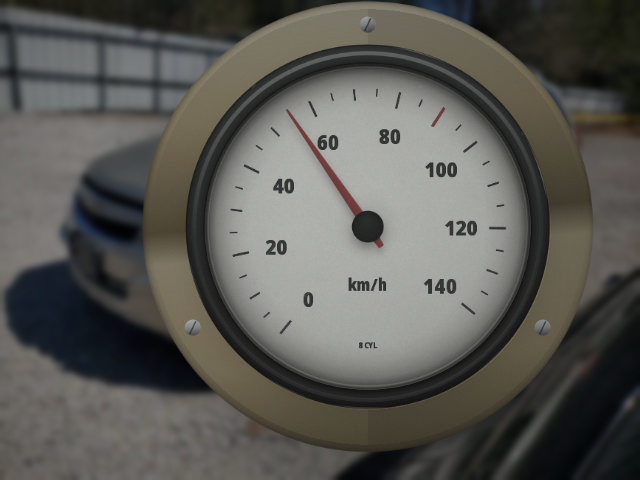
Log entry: 55 km/h
